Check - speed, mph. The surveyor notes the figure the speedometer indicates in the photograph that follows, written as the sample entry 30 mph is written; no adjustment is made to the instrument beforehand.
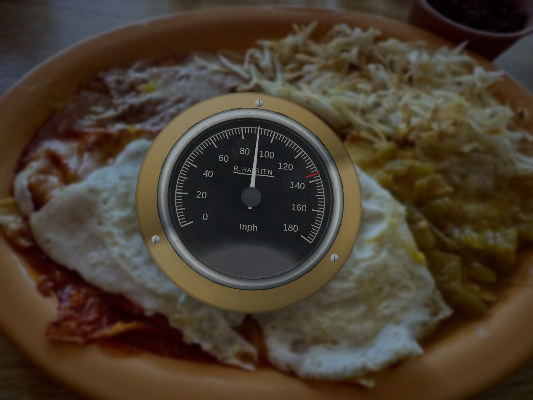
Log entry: 90 mph
